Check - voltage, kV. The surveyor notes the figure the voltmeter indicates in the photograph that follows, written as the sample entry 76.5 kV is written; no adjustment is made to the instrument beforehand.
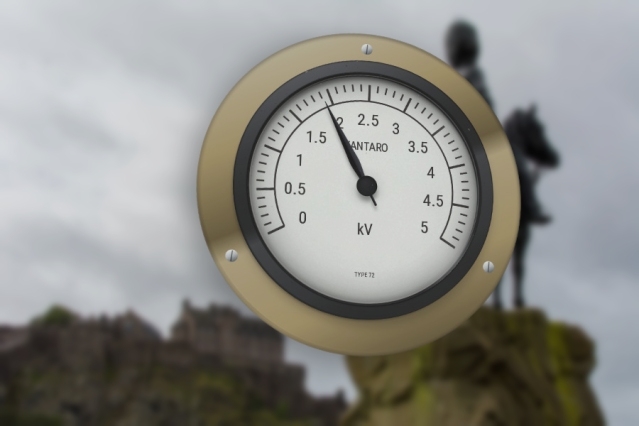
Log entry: 1.9 kV
